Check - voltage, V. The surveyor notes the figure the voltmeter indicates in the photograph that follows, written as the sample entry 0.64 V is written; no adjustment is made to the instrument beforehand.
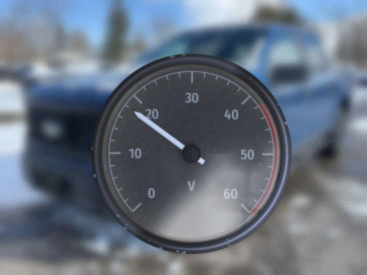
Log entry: 18 V
